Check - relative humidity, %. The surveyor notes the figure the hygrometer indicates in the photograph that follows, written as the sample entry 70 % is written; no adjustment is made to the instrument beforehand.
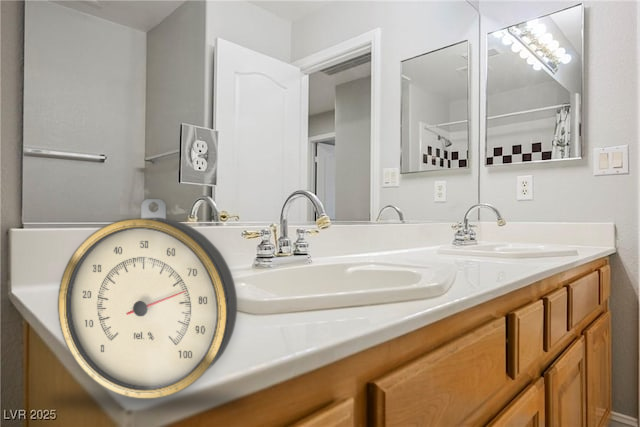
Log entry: 75 %
